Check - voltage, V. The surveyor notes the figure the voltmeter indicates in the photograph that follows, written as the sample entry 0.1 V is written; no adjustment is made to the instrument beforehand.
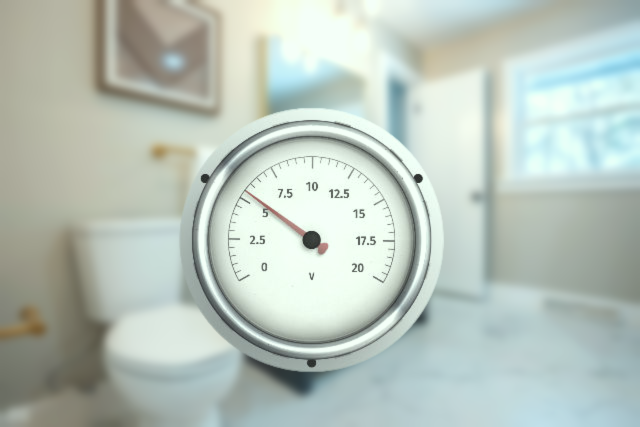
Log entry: 5.5 V
